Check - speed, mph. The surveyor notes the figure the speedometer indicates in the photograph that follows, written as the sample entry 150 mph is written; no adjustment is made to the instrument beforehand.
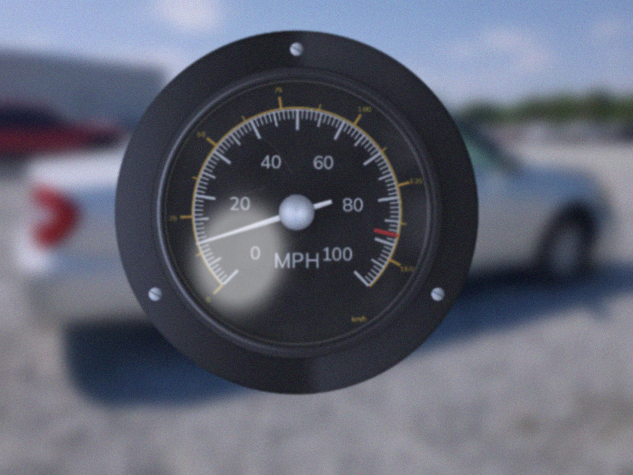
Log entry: 10 mph
